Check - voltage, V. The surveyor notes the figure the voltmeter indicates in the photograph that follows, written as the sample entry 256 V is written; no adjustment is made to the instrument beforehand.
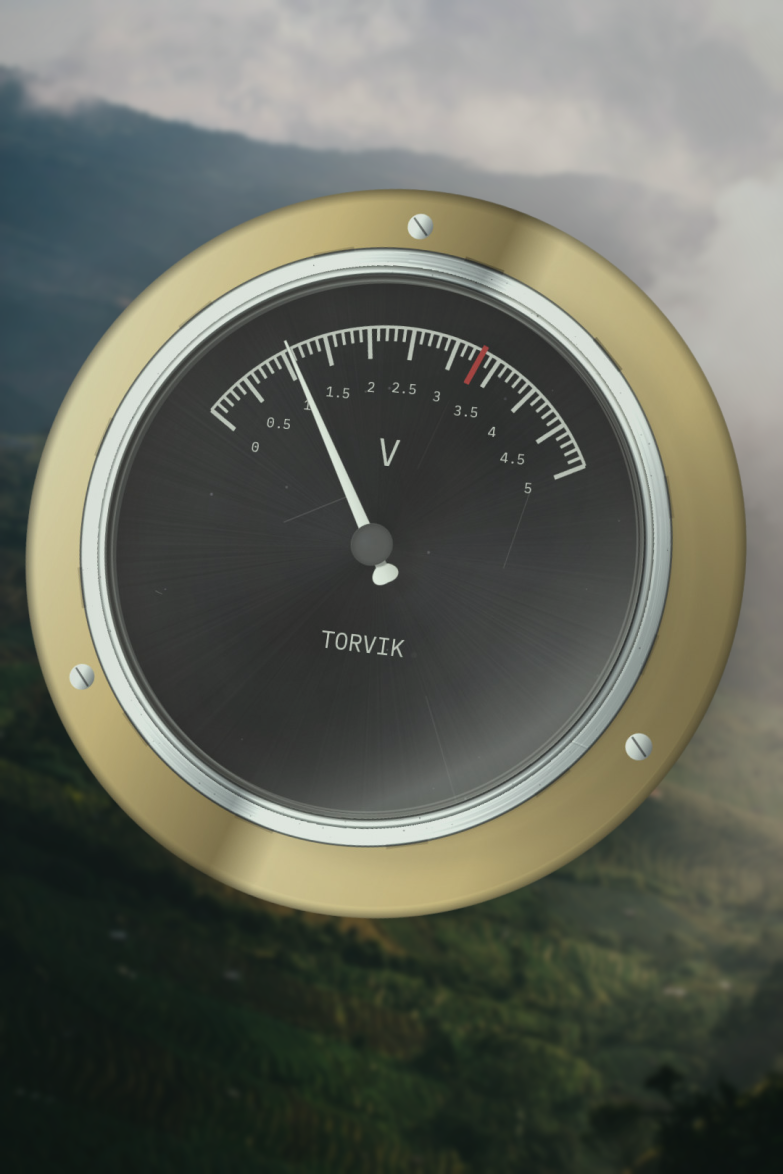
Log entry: 1.1 V
